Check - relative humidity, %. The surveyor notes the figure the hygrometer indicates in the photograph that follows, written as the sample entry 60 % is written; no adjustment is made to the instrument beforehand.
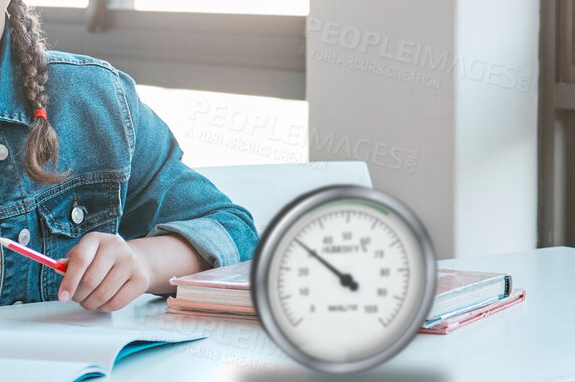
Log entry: 30 %
